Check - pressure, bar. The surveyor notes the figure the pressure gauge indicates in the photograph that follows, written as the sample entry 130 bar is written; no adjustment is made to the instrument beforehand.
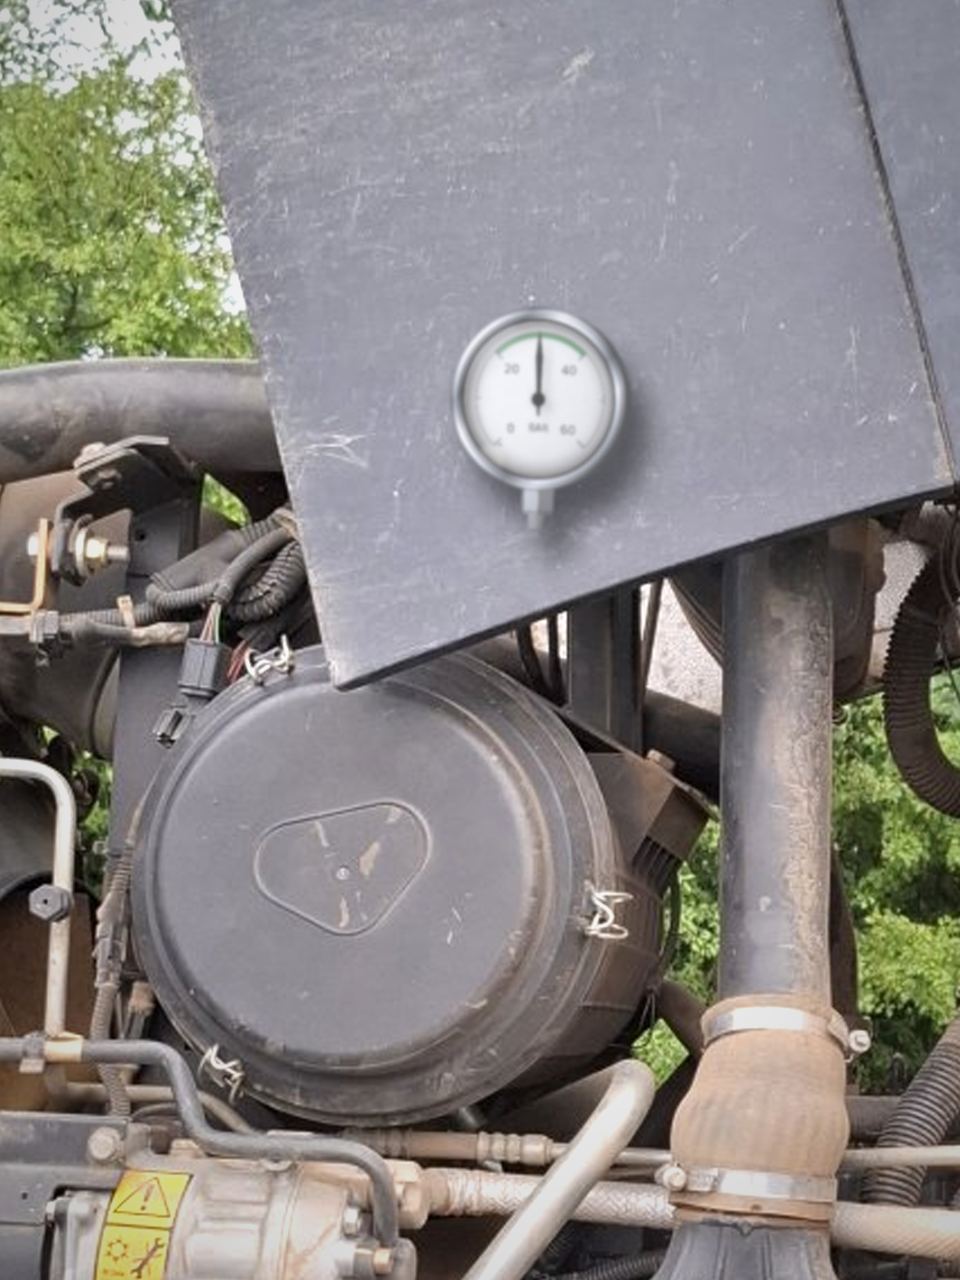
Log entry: 30 bar
